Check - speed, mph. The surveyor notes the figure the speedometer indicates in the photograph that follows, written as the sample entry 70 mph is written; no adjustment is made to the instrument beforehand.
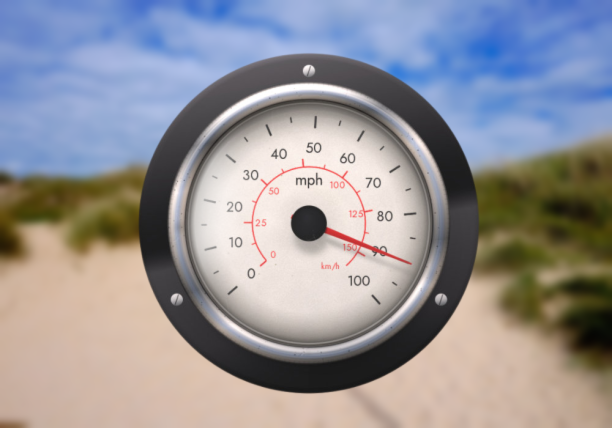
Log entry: 90 mph
